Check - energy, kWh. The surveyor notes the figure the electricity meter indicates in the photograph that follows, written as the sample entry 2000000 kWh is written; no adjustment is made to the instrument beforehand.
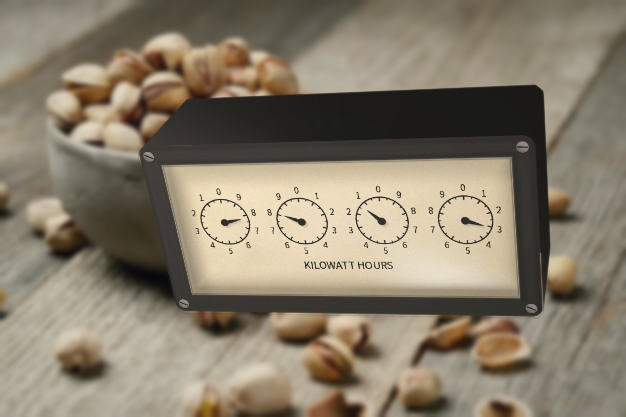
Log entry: 7813 kWh
